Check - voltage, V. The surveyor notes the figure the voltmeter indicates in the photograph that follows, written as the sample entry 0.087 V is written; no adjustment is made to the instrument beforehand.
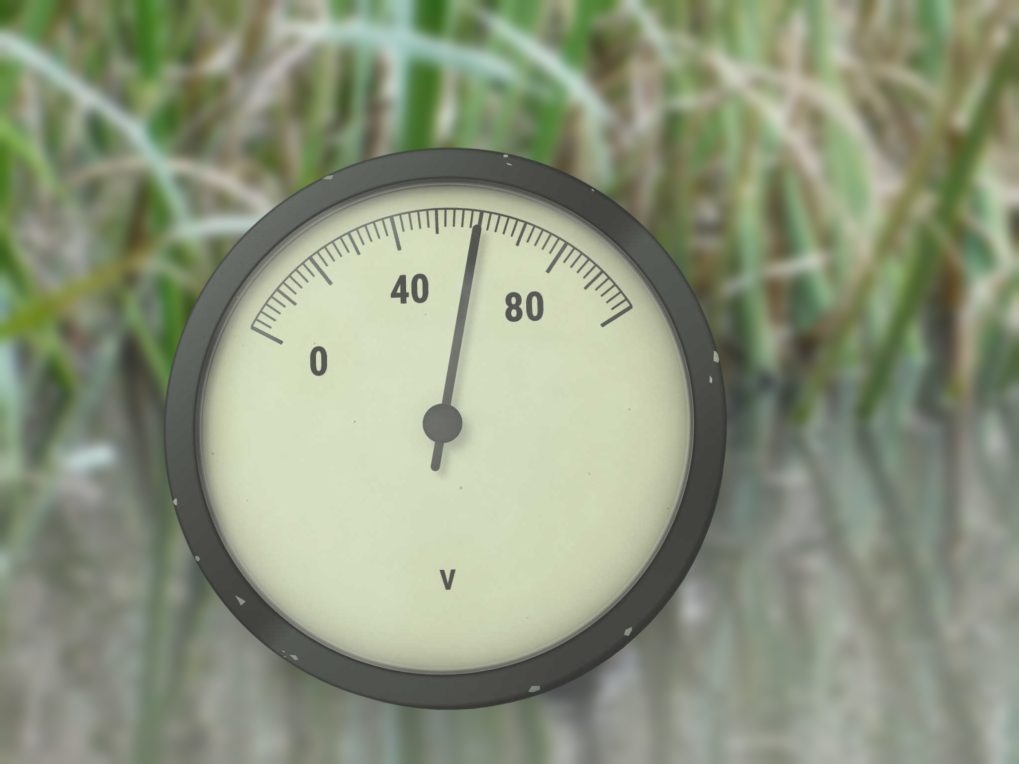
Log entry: 60 V
